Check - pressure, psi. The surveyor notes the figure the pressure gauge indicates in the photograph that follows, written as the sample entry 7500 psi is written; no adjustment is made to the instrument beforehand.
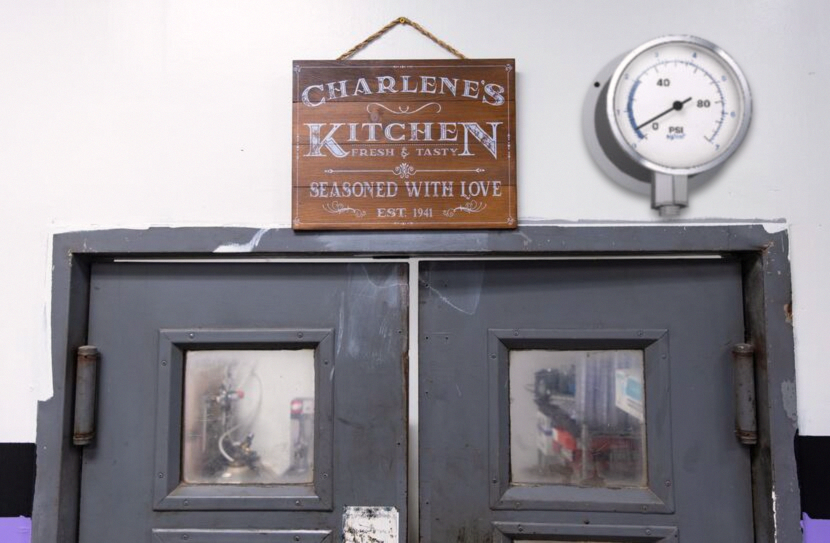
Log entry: 5 psi
